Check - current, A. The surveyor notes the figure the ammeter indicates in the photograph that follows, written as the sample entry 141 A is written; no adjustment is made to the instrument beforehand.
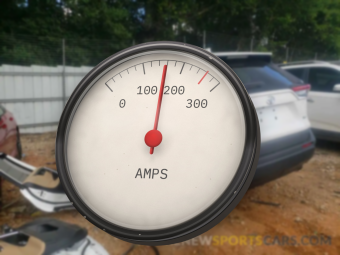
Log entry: 160 A
